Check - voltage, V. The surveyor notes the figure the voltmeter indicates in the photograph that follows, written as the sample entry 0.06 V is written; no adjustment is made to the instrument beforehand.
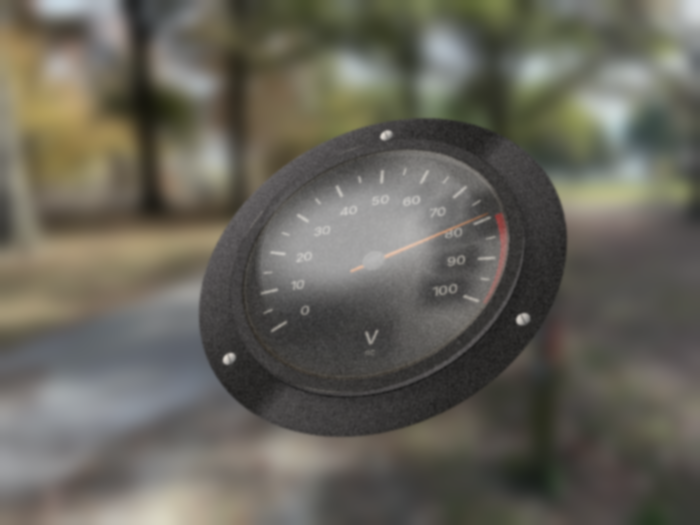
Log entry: 80 V
